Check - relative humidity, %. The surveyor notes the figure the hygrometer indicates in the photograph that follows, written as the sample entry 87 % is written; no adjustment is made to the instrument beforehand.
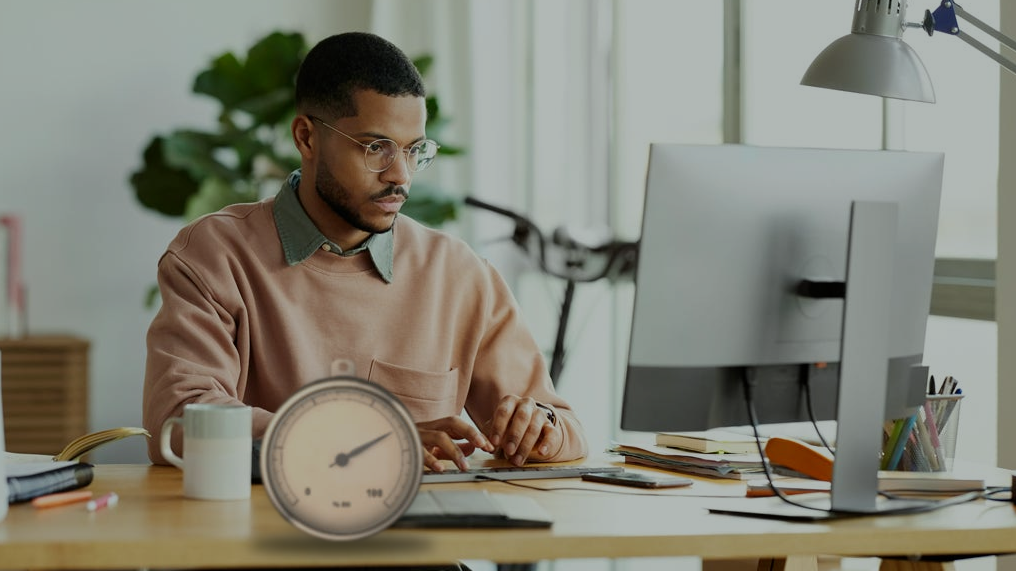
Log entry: 72 %
